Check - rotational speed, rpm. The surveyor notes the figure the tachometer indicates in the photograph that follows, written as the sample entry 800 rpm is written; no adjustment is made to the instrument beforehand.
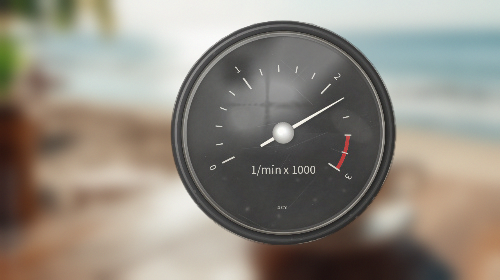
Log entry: 2200 rpm
